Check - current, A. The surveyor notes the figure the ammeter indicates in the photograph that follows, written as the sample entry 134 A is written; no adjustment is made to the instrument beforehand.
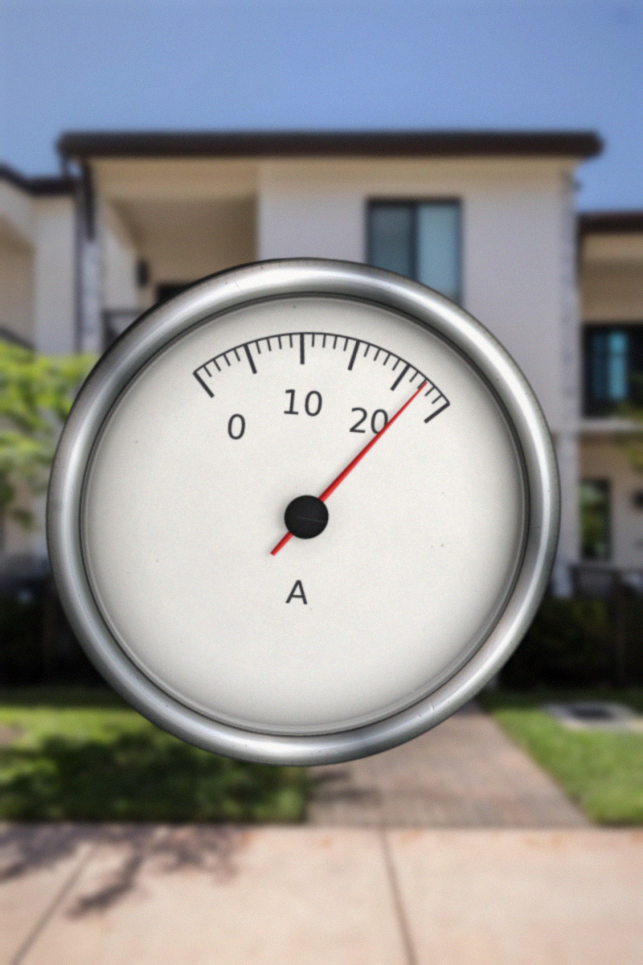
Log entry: 22 A
